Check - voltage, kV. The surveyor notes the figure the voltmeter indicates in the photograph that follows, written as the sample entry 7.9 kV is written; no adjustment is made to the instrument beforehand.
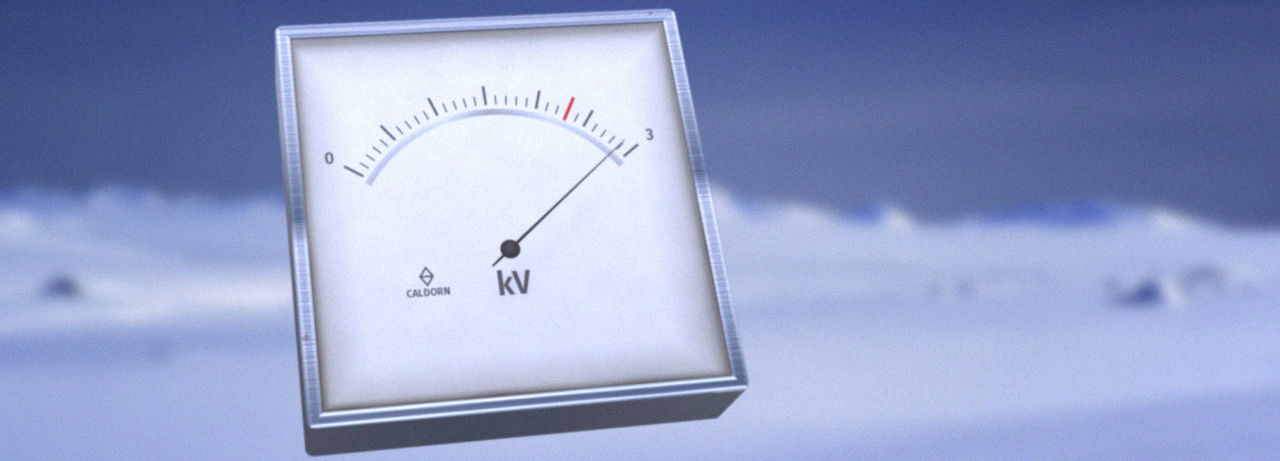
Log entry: 2.9 kV
